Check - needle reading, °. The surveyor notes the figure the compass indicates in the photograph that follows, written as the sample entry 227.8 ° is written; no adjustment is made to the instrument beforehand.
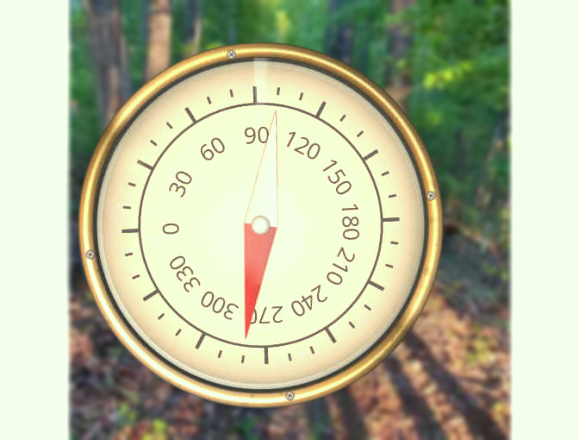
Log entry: 280 °
